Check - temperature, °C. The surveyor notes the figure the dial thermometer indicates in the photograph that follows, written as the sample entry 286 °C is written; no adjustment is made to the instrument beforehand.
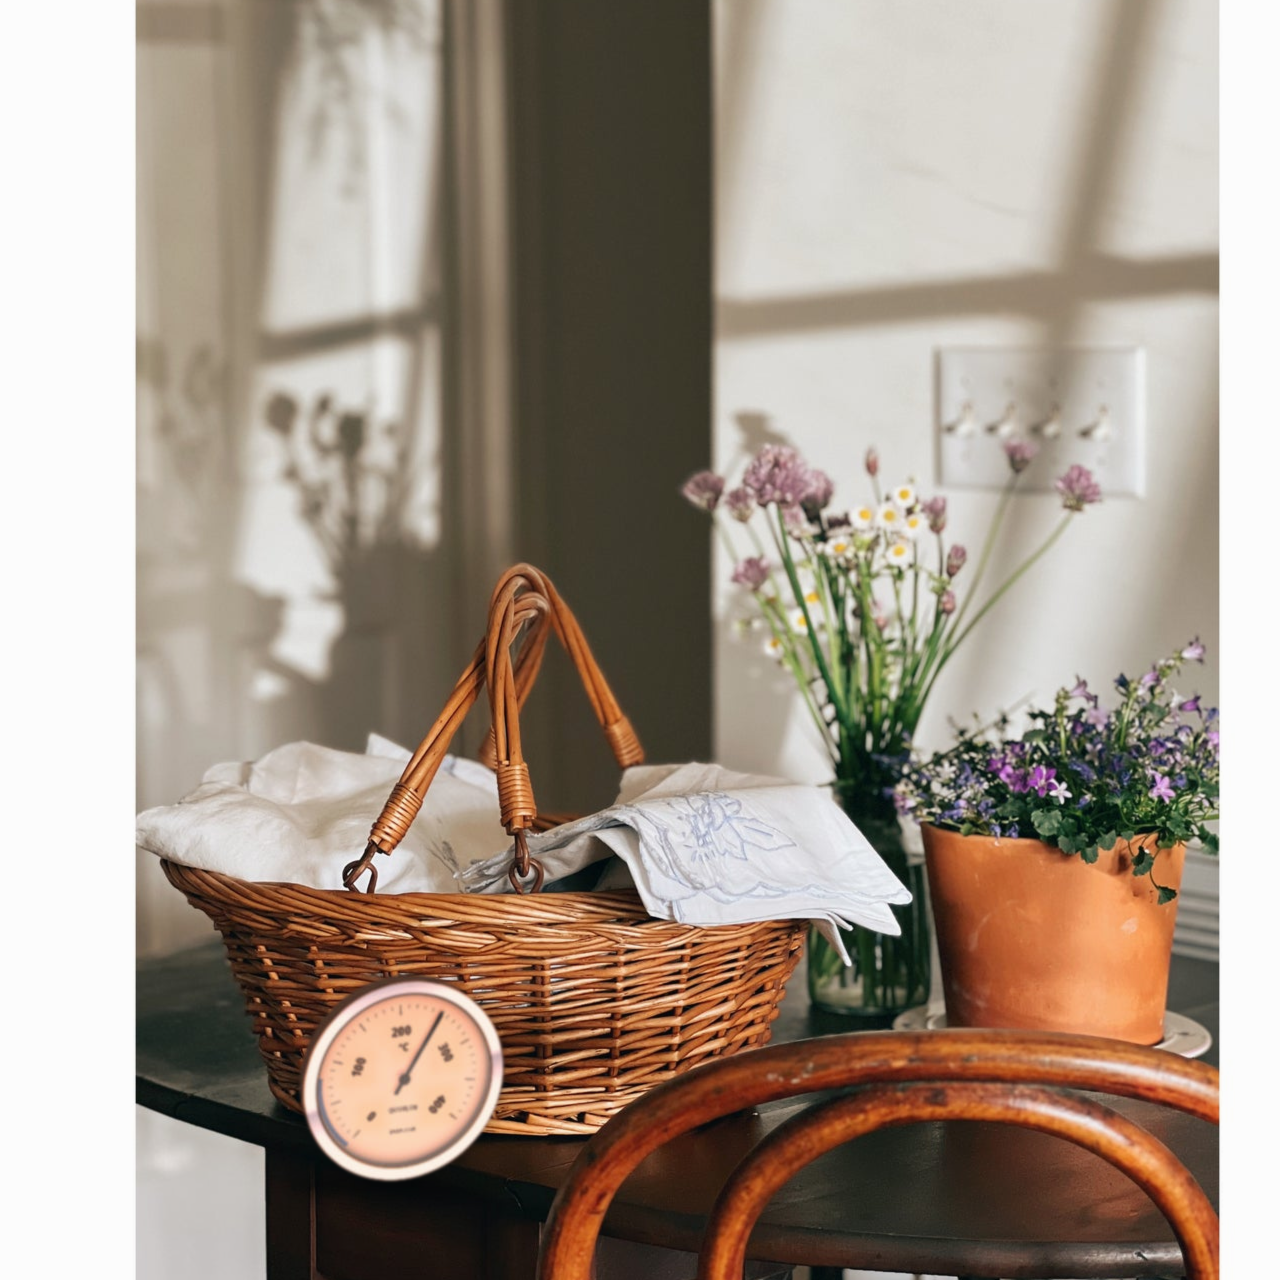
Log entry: 250 °C
